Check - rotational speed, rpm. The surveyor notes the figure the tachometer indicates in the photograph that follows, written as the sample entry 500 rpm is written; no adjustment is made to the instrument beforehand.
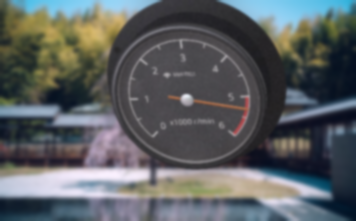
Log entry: 5250 rpm
